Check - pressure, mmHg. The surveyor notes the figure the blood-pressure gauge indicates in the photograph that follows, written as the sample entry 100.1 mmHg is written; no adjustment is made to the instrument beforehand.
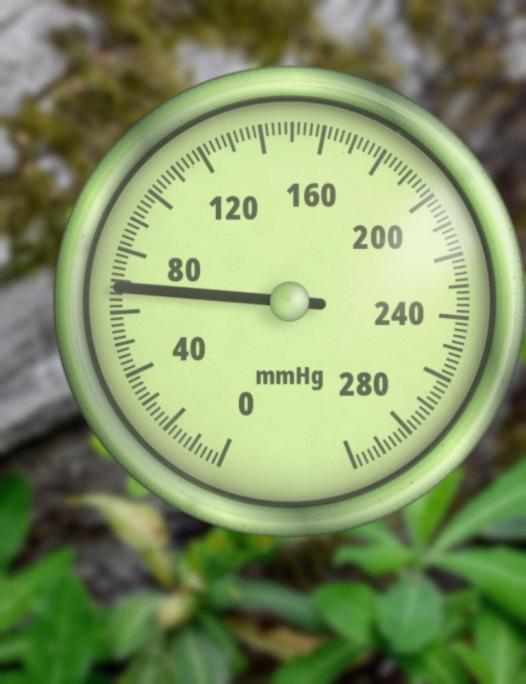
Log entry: 68 mmHg
